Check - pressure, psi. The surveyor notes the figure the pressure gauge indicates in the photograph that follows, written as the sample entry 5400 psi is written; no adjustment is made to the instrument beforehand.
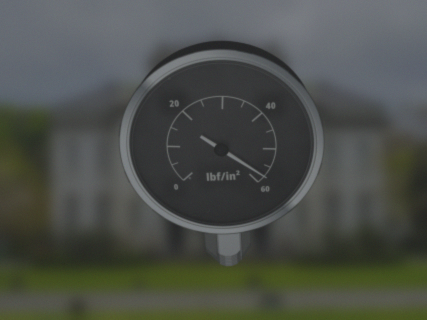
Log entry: 57.5 psi
